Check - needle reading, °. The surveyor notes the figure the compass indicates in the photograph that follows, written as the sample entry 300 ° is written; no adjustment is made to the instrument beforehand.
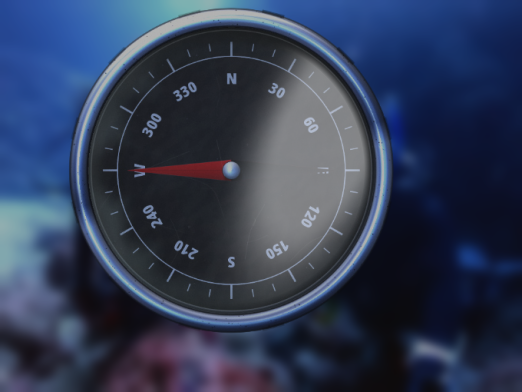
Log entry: 270 °
